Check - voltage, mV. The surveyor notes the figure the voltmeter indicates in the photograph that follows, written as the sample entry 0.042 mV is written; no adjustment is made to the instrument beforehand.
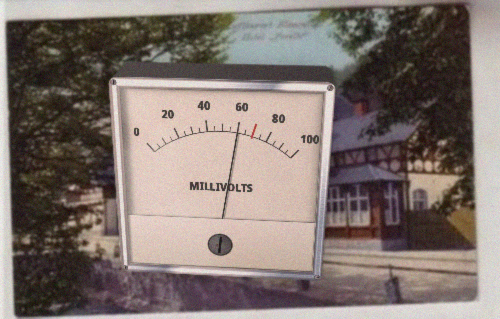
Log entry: 60 mV
